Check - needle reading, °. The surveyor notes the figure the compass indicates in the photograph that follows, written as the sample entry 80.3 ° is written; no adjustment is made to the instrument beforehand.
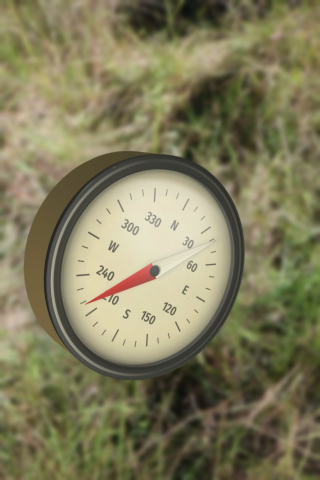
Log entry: 220 °
